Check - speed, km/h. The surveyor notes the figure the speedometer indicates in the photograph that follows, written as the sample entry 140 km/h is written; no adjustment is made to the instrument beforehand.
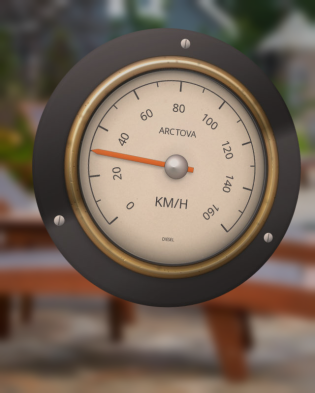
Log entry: 30 km/h
